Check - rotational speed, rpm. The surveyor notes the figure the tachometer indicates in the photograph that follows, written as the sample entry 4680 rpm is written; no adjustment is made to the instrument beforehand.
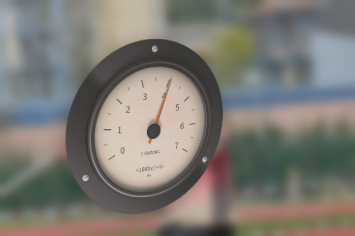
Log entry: 4000 rpm
